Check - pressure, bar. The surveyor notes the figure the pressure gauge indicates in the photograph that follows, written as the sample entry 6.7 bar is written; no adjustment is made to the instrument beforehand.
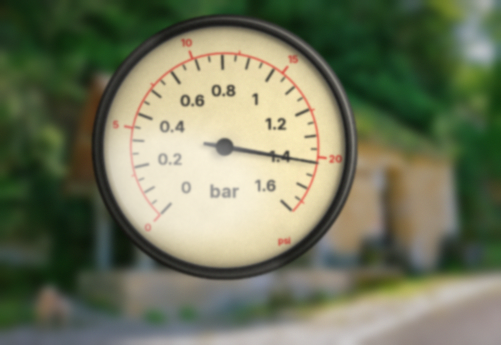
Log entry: 1.4 bar
